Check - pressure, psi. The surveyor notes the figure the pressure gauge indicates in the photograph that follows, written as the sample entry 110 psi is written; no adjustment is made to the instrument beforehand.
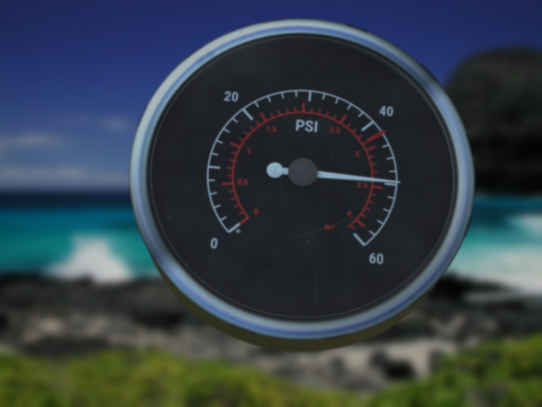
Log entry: 50 psi
